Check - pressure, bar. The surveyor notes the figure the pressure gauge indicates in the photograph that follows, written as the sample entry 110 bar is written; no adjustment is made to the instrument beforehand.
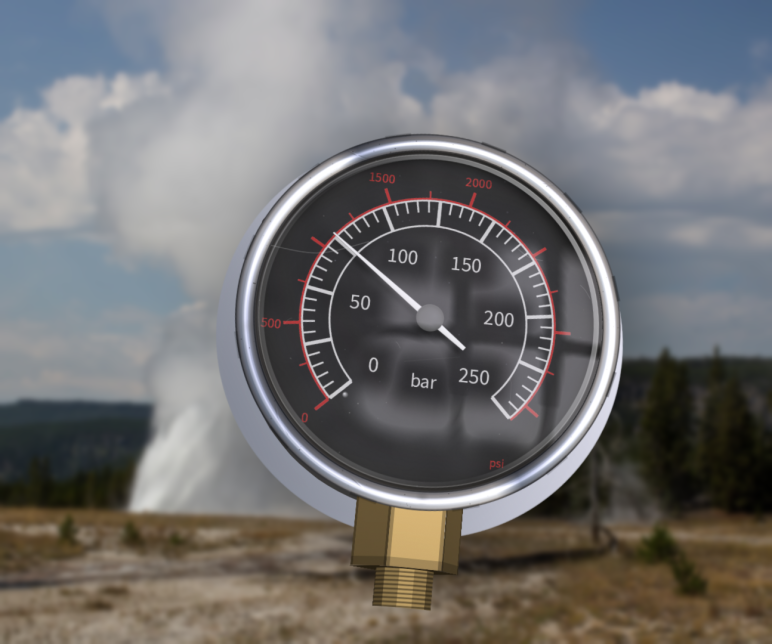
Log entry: 75 bar
